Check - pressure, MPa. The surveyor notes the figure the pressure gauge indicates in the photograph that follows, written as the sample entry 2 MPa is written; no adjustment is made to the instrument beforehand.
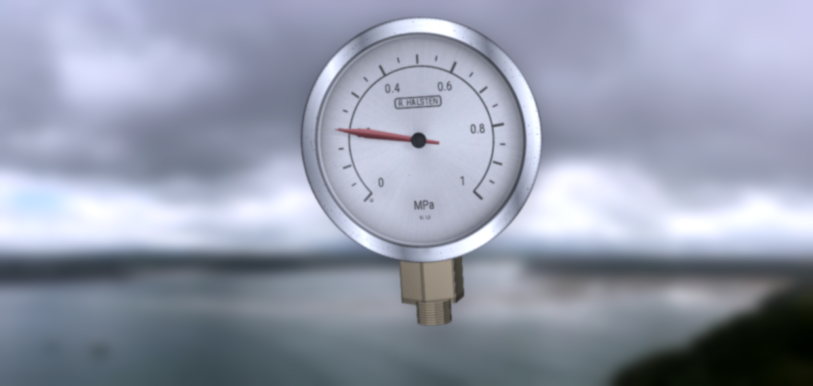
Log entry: 0.2 MPa
